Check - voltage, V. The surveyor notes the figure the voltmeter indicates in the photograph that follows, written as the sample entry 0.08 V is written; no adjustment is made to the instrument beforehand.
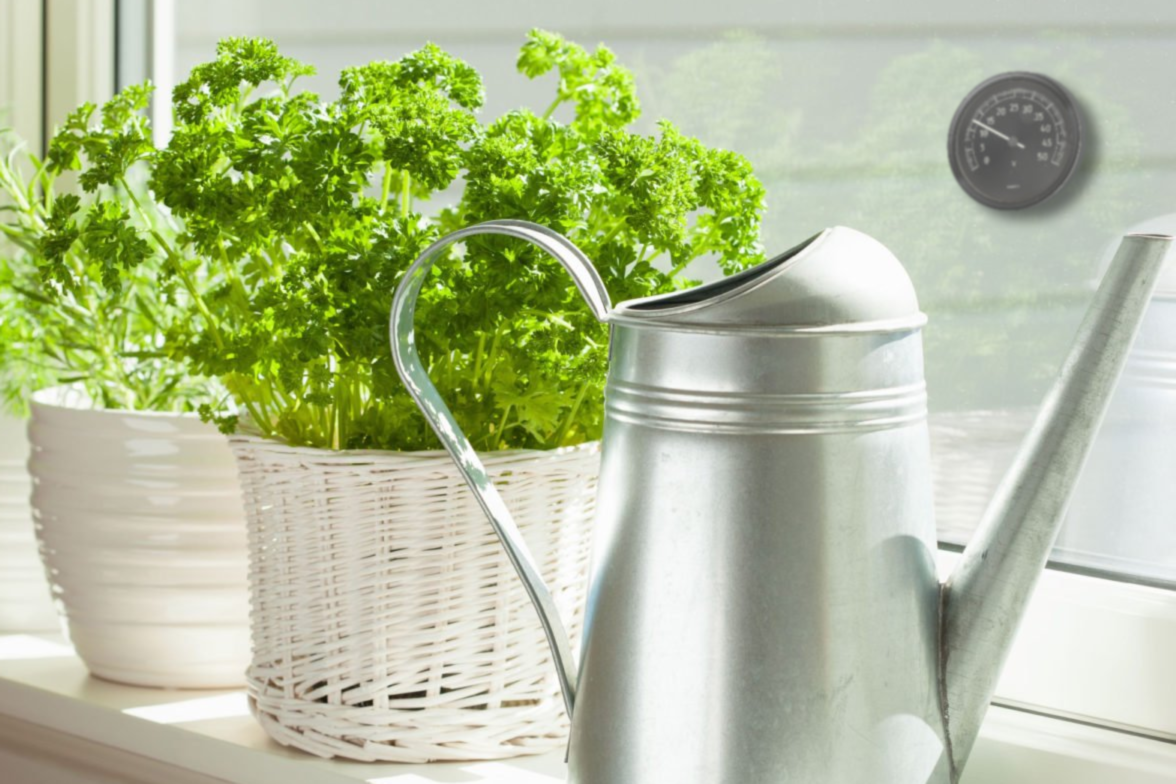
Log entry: 12.5 V
